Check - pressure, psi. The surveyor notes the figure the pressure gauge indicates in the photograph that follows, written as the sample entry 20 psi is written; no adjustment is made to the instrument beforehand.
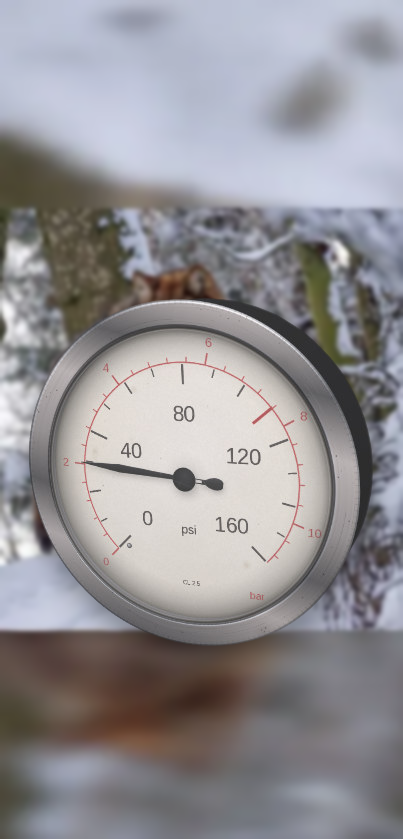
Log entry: 30 psi
